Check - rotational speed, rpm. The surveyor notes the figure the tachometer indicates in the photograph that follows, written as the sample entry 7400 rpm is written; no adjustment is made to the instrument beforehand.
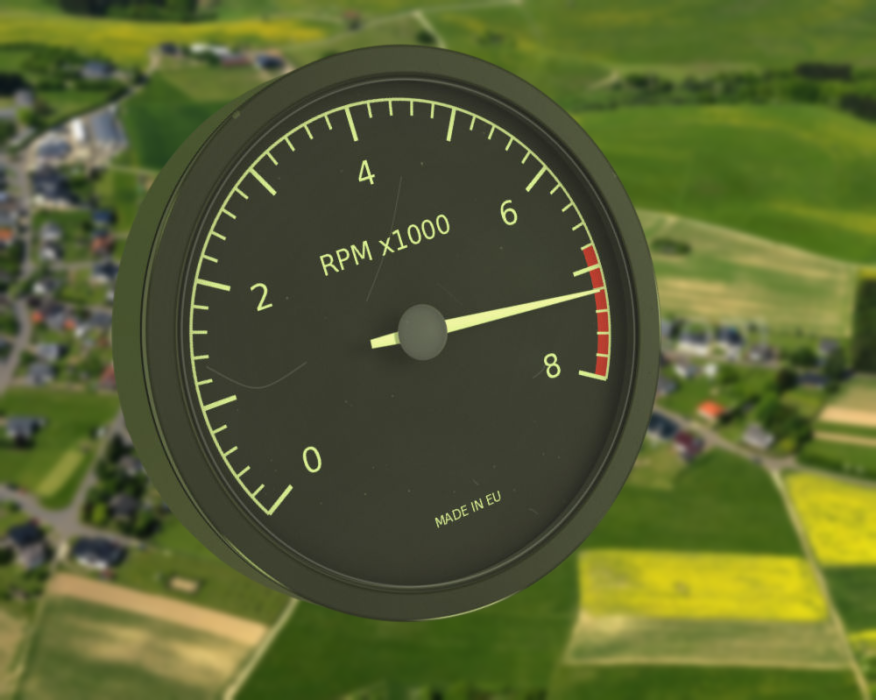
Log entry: 7200 rpm
